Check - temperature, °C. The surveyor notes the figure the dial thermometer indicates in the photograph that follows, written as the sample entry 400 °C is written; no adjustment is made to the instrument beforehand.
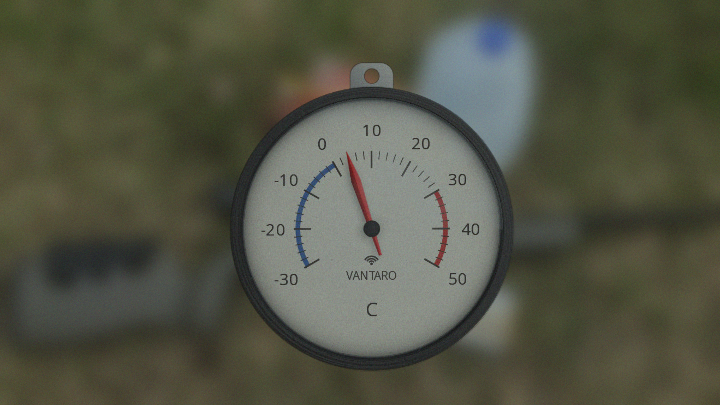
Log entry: 4 °C
